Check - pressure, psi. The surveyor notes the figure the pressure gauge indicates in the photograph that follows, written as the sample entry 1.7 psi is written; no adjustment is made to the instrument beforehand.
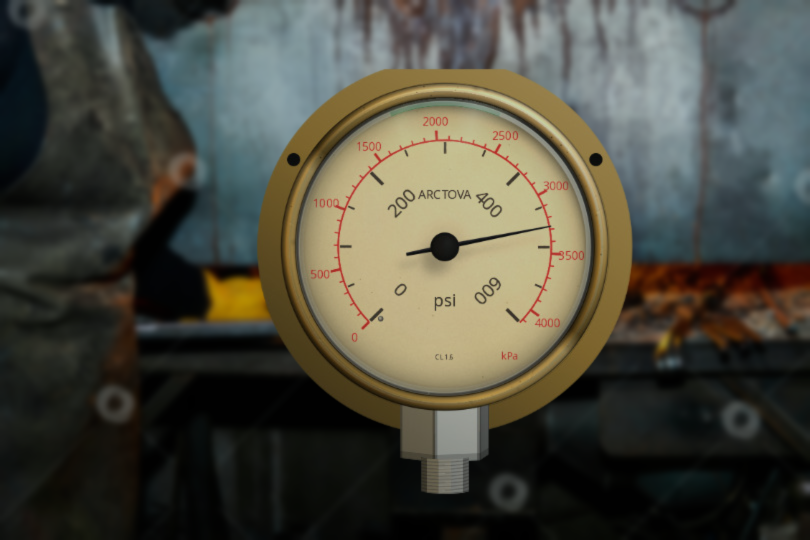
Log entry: 475 psi
